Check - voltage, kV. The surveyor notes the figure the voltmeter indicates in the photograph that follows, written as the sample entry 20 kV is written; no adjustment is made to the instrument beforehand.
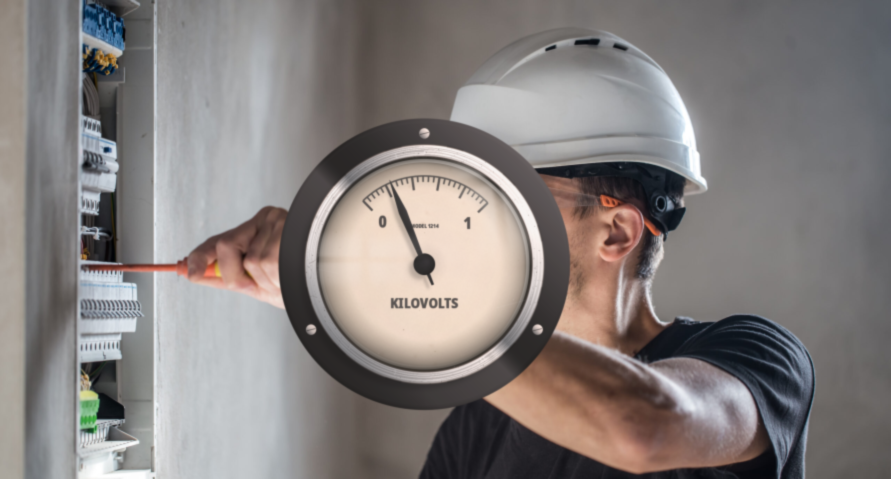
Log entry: 0.24 kV
